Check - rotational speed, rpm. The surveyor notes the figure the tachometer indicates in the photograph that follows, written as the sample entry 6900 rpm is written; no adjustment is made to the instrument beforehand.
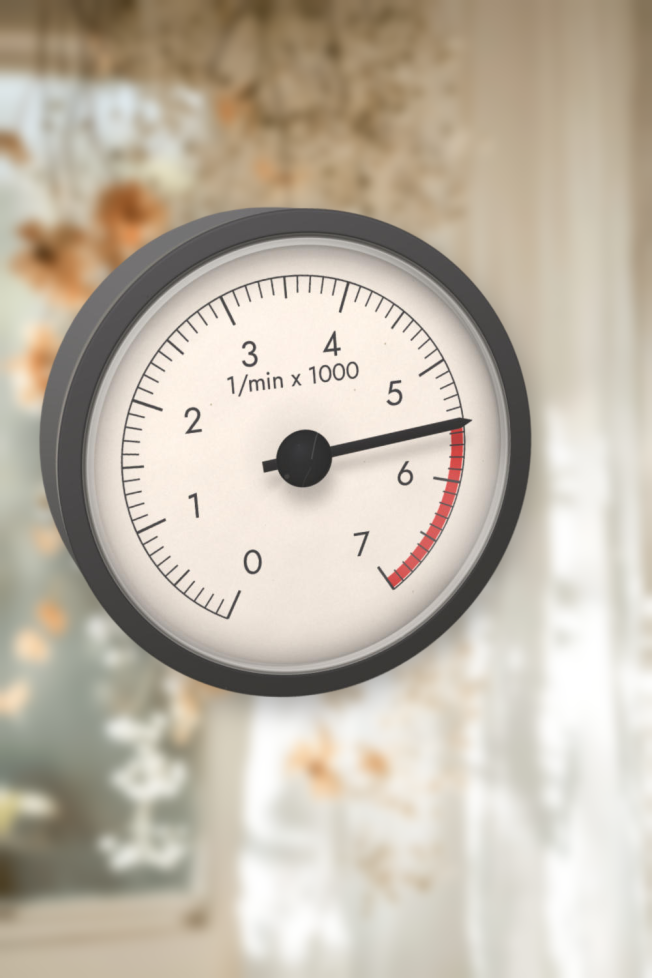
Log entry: 5500 rpm
